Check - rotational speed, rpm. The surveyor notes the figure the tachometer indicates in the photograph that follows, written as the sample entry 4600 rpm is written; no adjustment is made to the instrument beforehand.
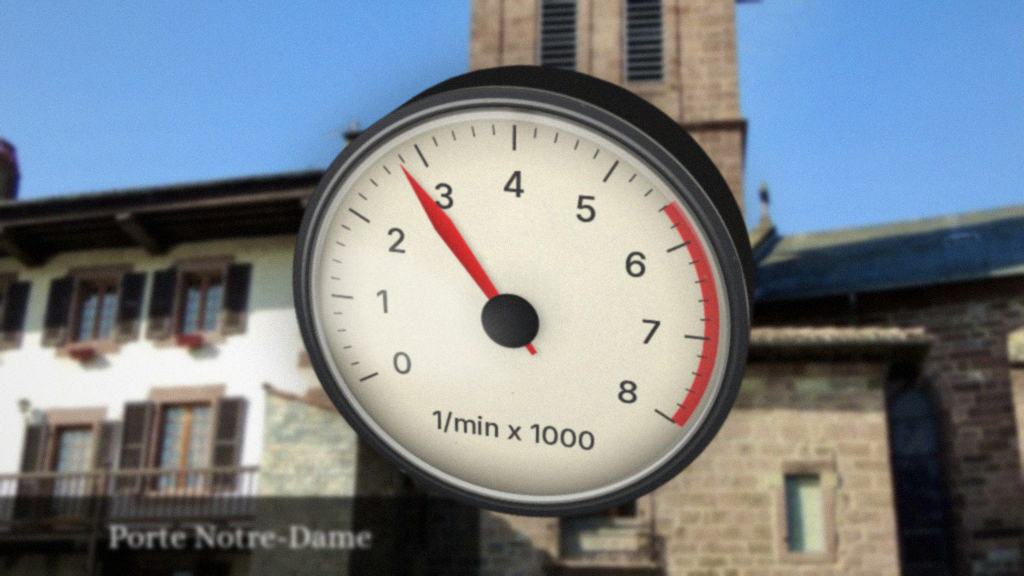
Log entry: 2800 rpm
